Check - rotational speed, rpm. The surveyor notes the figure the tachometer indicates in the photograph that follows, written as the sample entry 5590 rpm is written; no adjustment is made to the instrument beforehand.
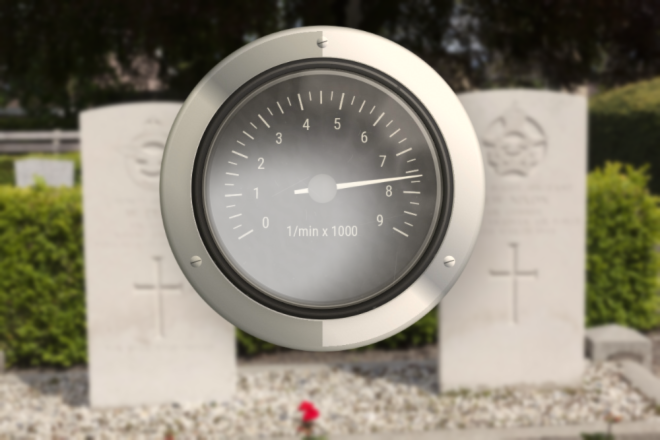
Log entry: 7625 rpm
